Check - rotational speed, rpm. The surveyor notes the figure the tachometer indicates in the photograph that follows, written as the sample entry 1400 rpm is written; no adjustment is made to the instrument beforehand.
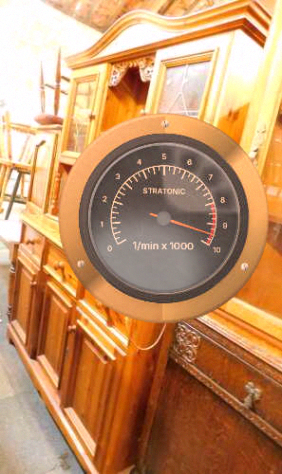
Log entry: 9500 rpm
